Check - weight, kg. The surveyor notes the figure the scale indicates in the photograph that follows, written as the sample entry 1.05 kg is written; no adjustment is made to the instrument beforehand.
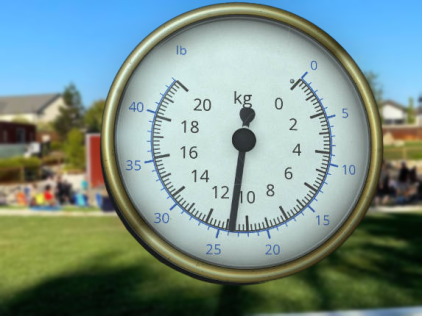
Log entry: 10.8 kg
